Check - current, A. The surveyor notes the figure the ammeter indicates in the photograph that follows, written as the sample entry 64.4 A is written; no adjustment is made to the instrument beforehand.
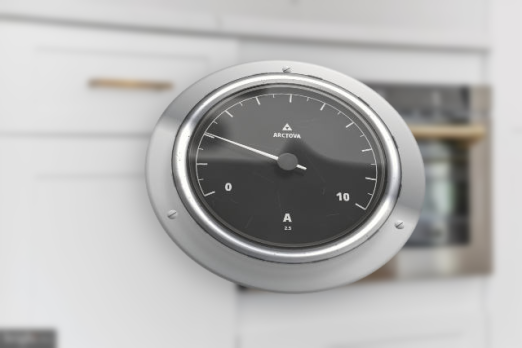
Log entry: 2 A
